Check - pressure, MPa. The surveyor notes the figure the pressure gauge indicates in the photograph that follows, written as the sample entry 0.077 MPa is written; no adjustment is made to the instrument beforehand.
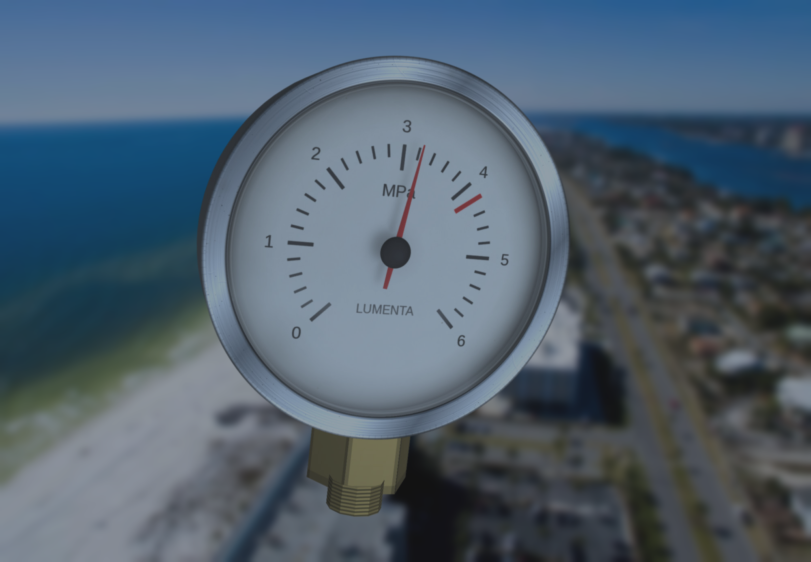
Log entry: 3.2 MPa
